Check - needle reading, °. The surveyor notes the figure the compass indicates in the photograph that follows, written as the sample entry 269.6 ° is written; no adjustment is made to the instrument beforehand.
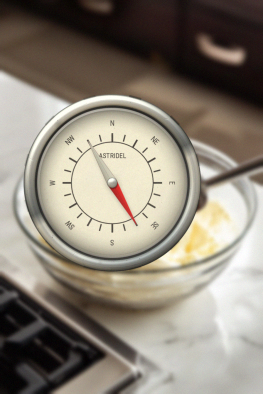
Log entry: 150 °
